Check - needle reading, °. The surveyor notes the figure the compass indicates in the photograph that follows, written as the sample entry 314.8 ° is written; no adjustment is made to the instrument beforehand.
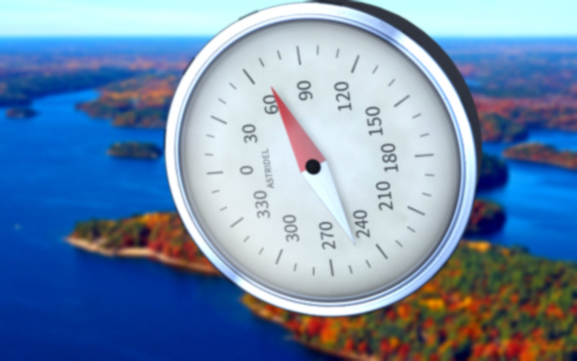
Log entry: 70 °
